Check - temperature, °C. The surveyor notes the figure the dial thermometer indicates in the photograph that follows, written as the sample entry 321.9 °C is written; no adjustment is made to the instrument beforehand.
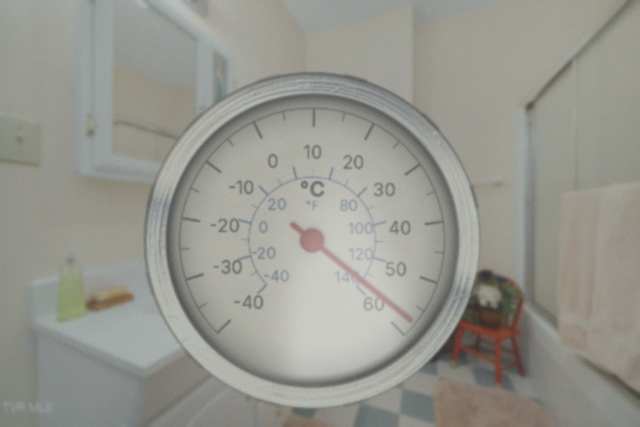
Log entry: 57.5 °C
